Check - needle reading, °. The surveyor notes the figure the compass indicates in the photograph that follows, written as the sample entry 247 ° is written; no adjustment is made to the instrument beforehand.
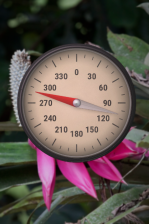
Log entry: 285 °
